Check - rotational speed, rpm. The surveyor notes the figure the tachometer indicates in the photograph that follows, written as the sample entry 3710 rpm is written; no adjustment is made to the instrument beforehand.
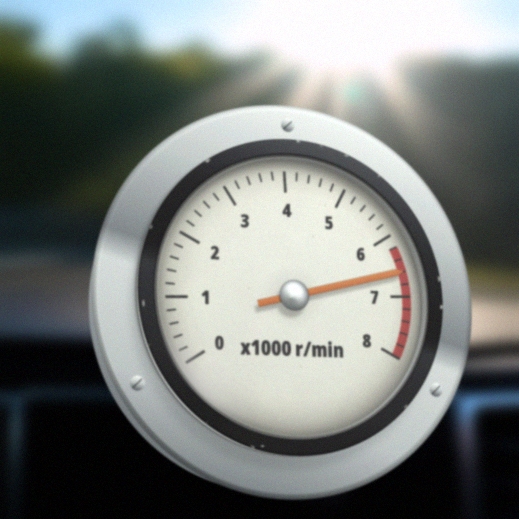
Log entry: 6600 rpm
